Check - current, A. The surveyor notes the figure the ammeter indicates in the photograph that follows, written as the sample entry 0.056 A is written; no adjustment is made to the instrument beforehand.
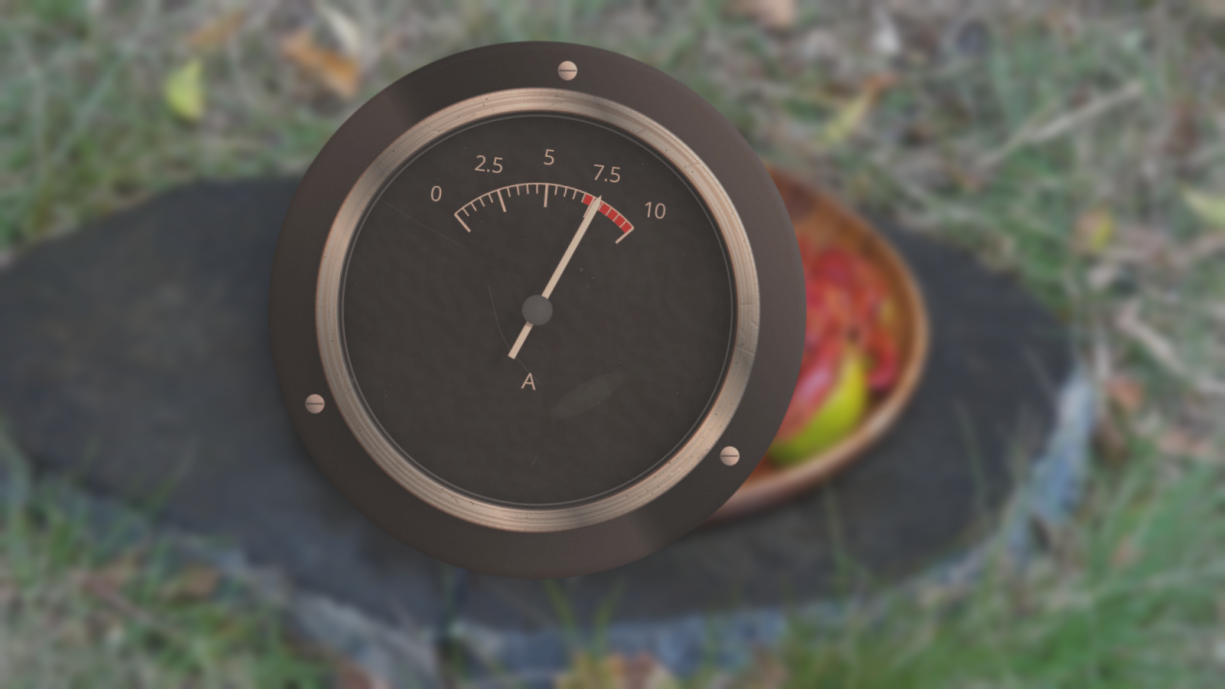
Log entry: 7.75 A
